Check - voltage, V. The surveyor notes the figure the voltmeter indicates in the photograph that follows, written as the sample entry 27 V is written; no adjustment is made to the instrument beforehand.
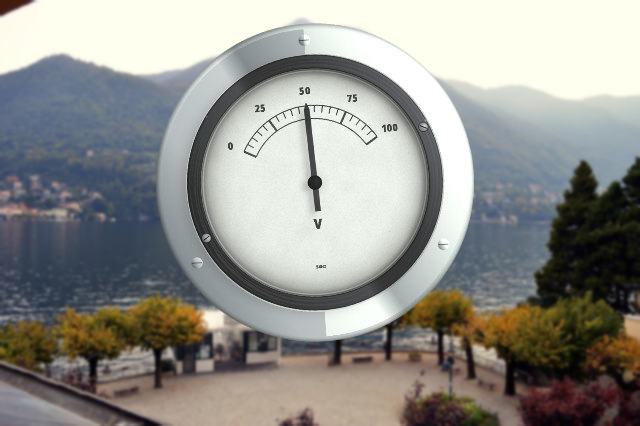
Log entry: 50 V
